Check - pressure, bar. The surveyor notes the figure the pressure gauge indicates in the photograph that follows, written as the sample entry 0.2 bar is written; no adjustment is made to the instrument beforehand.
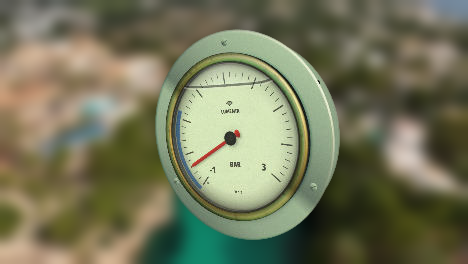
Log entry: -0.7 bar
